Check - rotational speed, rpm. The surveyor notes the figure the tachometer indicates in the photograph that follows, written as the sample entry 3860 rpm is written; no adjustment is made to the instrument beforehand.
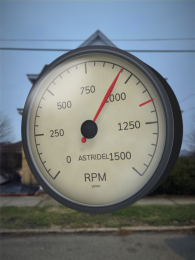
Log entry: 950 rpm
